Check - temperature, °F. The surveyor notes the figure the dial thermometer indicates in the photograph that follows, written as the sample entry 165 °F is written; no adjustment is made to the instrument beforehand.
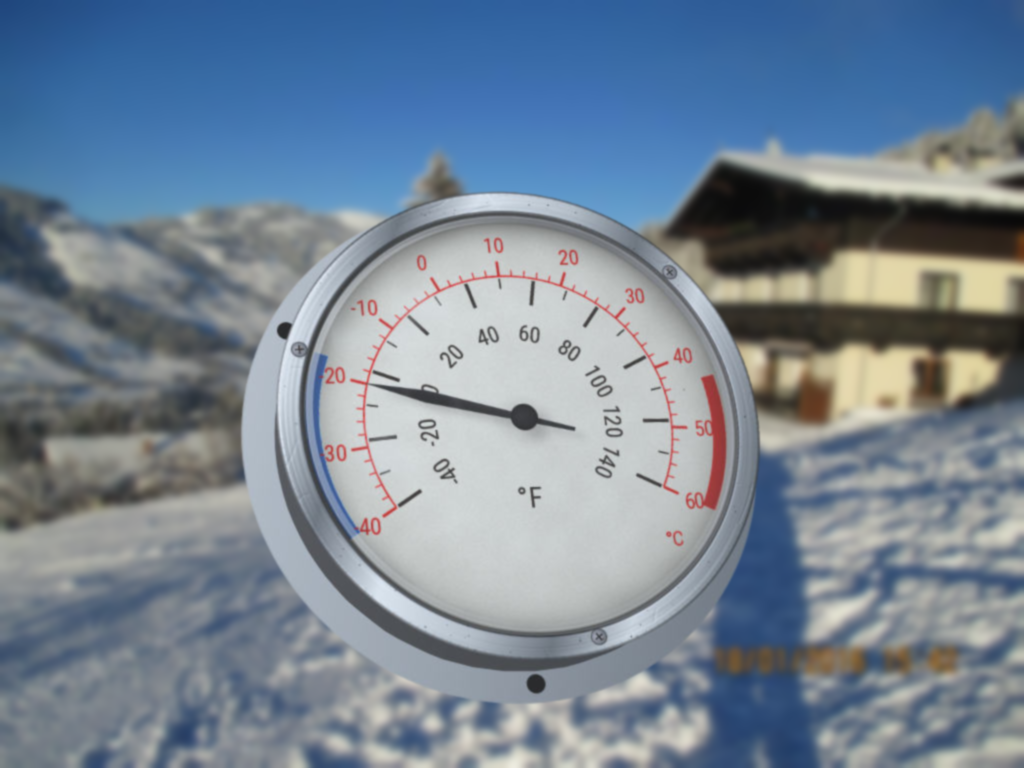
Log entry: -5 °F
